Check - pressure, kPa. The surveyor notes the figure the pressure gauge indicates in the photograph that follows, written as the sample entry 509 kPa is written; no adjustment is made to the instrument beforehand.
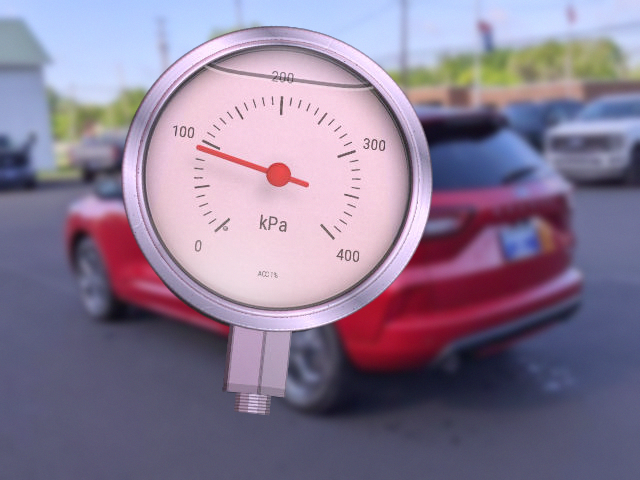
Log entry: 90 kPa
